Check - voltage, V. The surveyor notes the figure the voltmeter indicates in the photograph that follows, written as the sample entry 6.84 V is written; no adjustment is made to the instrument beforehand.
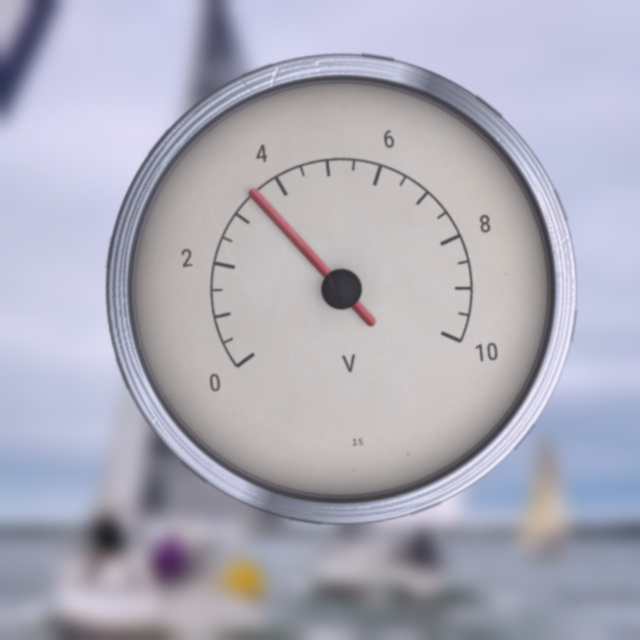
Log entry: 3.5 V
